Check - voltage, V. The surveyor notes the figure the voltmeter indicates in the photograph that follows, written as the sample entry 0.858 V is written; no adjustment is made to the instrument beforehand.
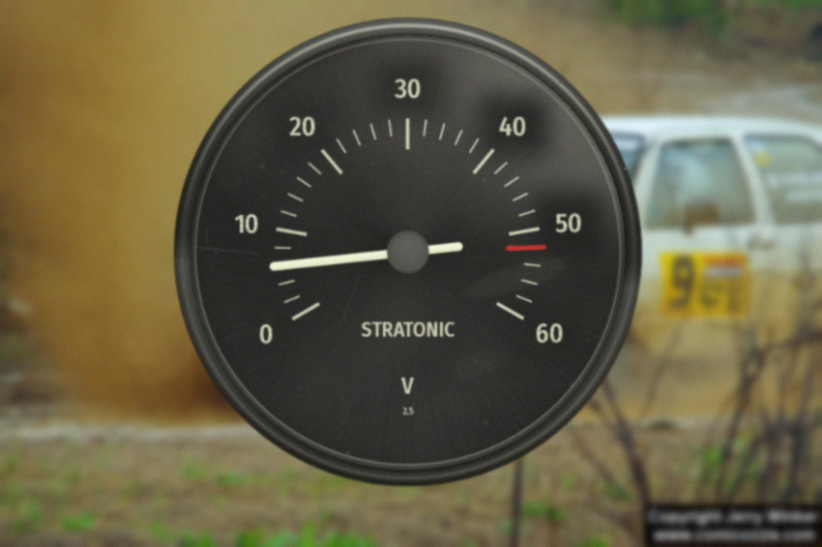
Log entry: 6 V
